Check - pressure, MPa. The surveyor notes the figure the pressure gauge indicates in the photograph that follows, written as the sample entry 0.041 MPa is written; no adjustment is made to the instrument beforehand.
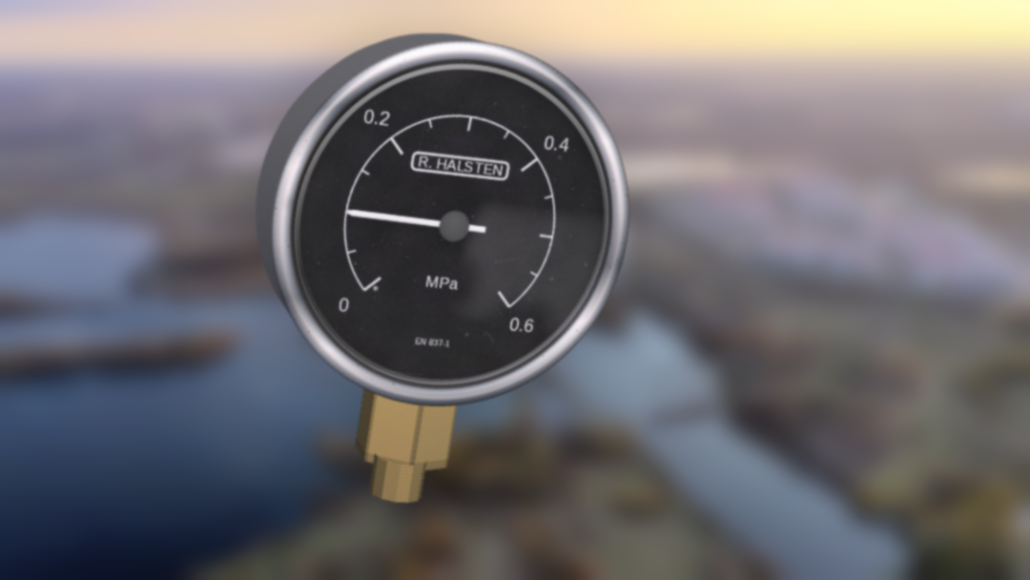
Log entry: 0.1 MPa
